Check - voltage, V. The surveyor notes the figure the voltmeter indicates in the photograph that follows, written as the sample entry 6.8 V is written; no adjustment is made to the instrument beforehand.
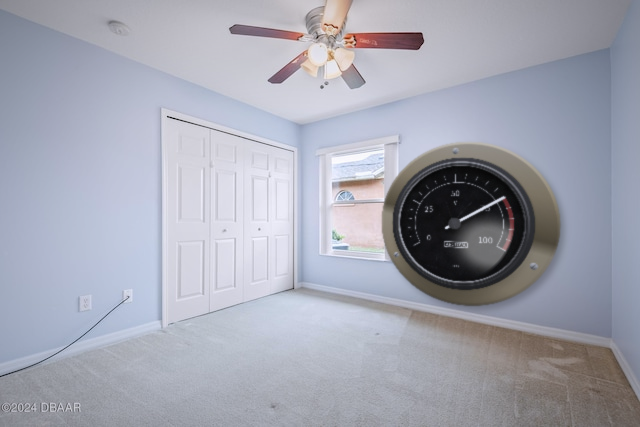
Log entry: 75 V
